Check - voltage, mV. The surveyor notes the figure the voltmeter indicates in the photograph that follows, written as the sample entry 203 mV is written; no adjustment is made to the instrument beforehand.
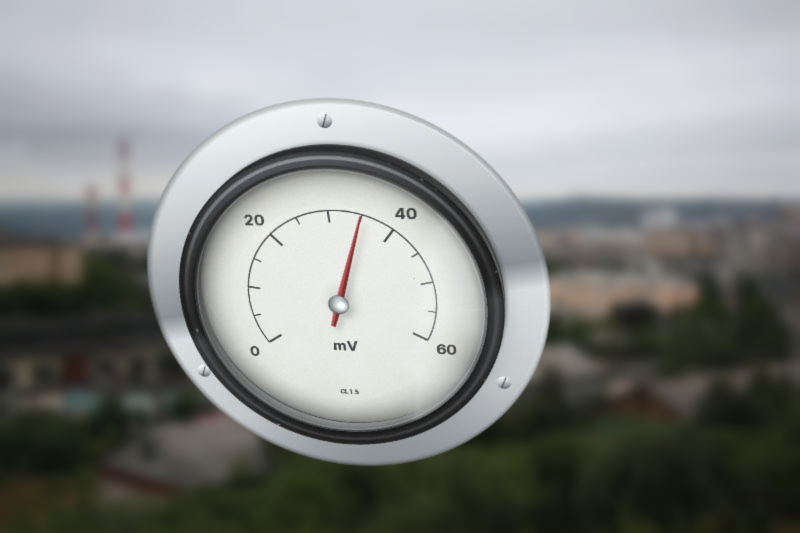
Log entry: 35 mV
